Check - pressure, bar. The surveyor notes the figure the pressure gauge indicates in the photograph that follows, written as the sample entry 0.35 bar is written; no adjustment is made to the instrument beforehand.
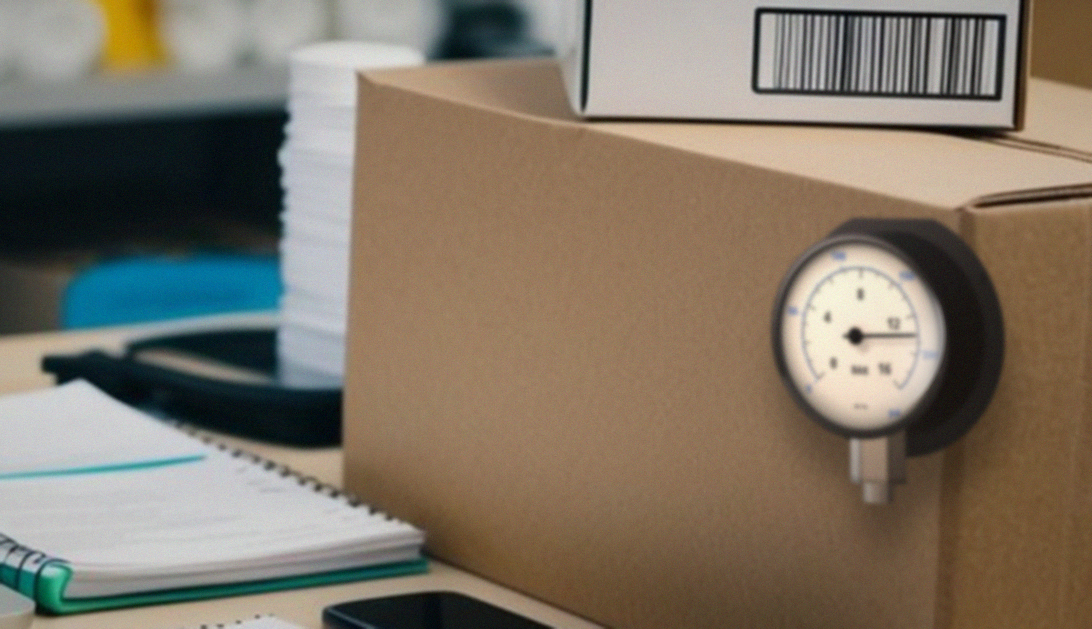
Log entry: 13 bar
